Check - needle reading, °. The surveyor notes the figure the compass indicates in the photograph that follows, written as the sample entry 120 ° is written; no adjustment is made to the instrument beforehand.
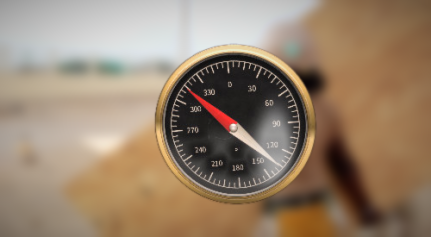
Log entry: 315 °
